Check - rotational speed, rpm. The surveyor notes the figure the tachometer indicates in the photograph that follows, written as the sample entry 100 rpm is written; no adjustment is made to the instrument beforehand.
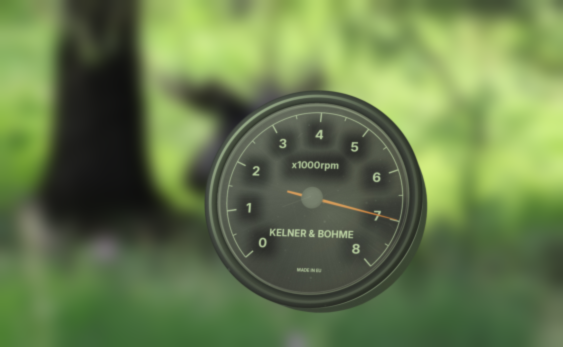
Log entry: 7000 rpm
